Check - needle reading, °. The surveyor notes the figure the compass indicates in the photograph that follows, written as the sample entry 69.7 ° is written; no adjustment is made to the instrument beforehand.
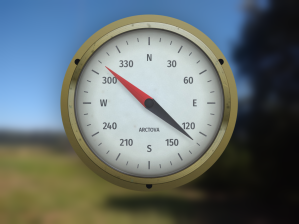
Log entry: 310 °
